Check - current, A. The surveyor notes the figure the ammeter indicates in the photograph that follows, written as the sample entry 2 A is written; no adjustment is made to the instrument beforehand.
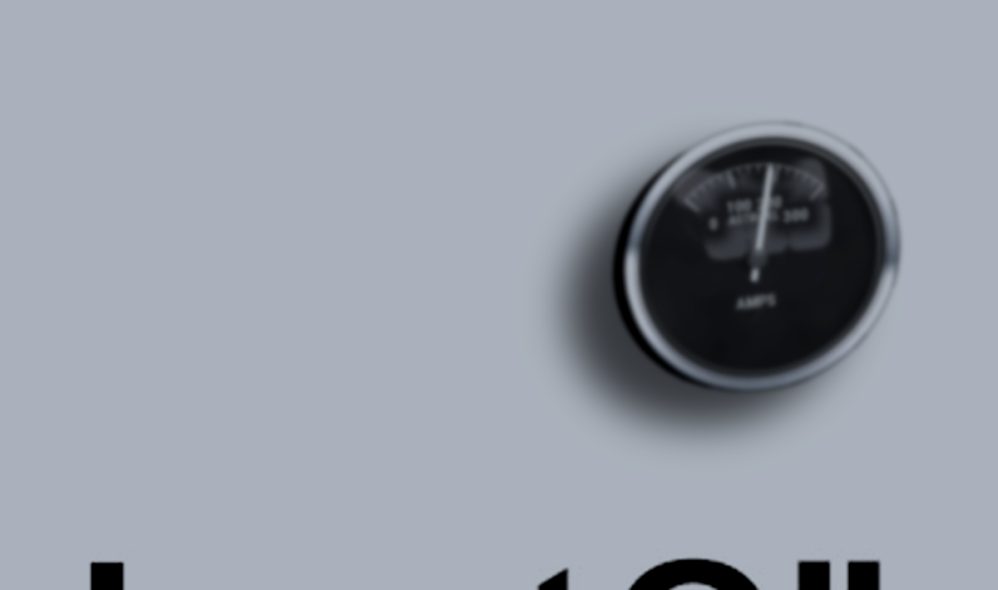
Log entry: 180 A
